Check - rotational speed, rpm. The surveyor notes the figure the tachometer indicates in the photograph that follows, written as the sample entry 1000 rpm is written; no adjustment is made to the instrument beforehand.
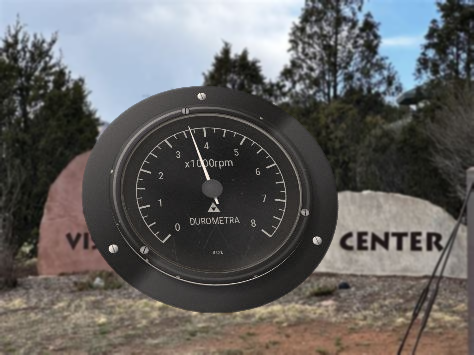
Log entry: 3625 rpm
